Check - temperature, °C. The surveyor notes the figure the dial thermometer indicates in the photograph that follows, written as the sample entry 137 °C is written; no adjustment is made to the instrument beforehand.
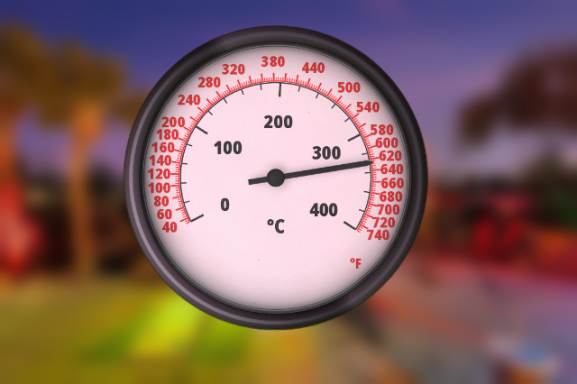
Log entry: 330 °C
